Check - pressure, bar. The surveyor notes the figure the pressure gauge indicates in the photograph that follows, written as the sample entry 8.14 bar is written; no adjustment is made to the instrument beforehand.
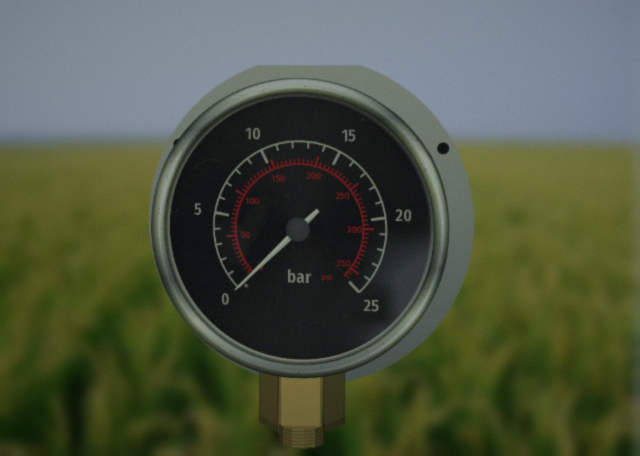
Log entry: 0 bar
